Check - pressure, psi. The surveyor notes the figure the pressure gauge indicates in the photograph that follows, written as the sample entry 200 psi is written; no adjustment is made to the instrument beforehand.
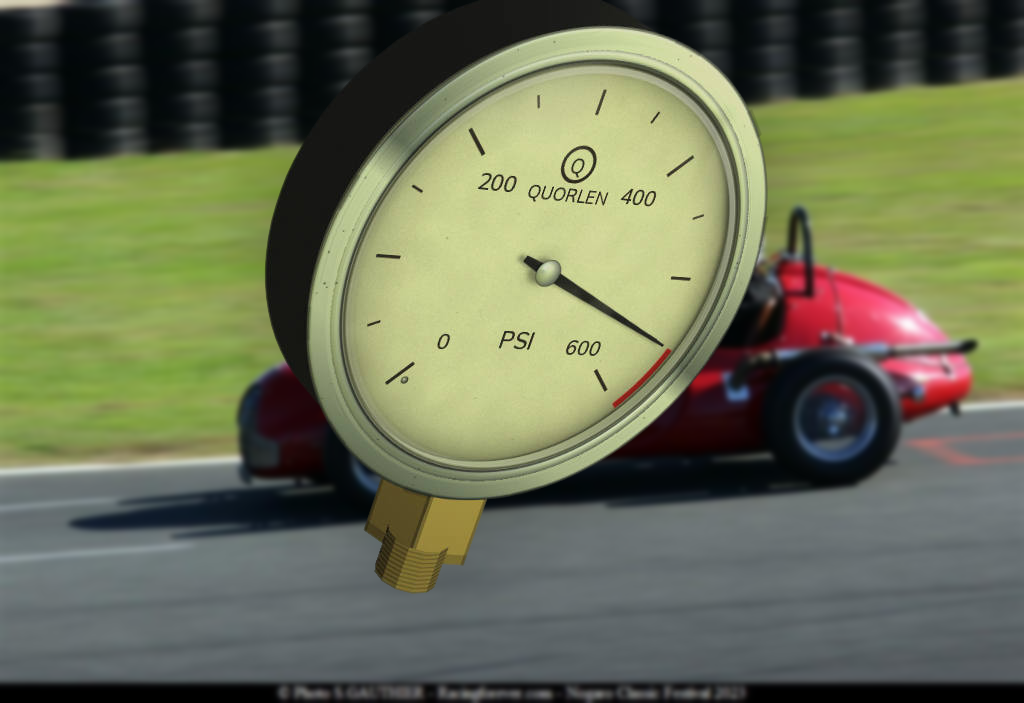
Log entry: 550 psi
